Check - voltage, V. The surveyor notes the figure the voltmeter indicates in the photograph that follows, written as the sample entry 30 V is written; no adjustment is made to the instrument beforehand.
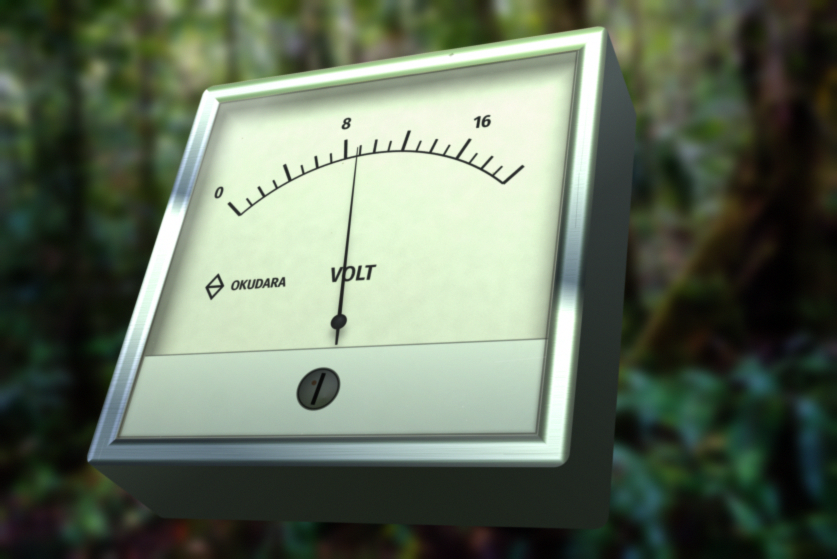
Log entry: 9 V
